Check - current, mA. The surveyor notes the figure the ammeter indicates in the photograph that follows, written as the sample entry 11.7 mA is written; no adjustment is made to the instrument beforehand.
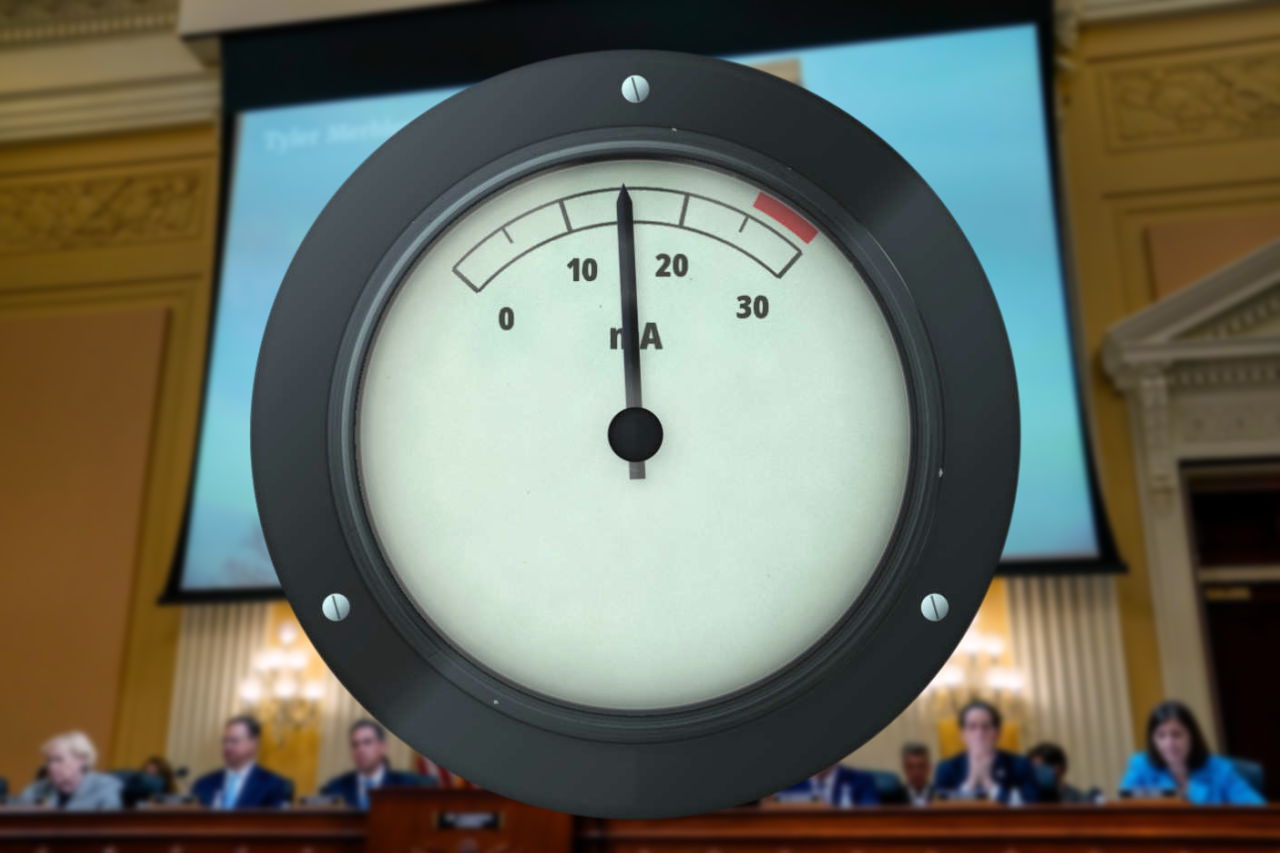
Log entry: 15 mA
